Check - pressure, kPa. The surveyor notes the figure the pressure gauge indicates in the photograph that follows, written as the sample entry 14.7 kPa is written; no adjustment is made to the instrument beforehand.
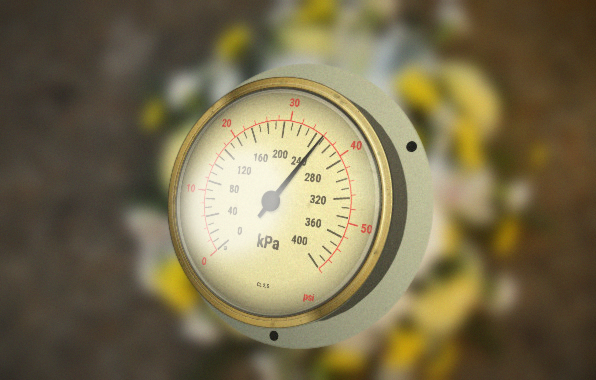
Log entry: 250 kPa
